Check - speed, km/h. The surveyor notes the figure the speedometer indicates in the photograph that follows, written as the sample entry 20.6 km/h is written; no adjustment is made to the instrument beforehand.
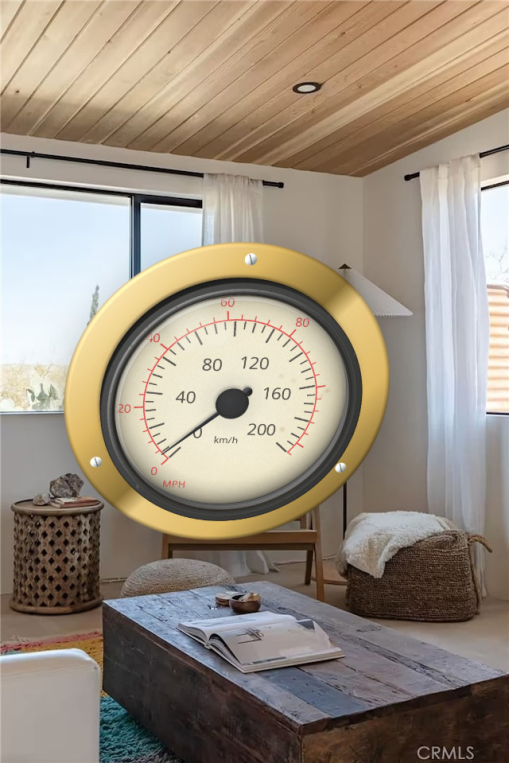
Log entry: 5 km/h
